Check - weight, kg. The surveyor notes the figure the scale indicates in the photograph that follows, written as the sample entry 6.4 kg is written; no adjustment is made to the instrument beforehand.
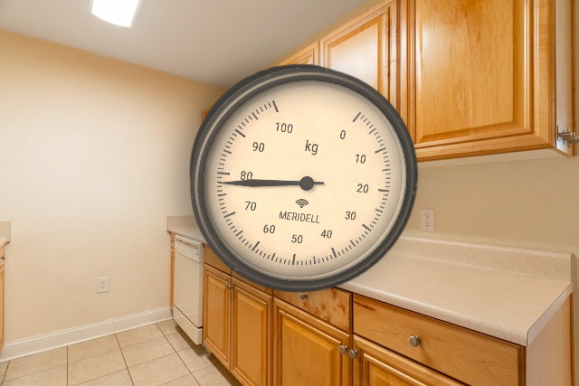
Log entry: 78 kg
